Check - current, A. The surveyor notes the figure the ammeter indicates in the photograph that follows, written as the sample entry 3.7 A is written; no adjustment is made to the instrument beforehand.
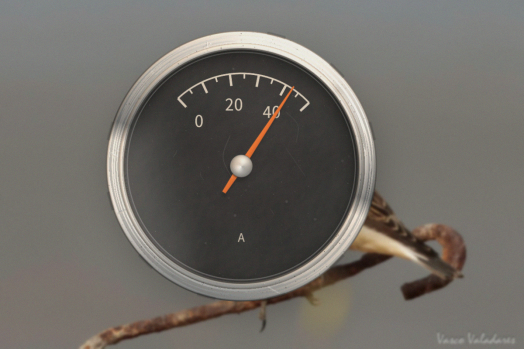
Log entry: 42.5 A
